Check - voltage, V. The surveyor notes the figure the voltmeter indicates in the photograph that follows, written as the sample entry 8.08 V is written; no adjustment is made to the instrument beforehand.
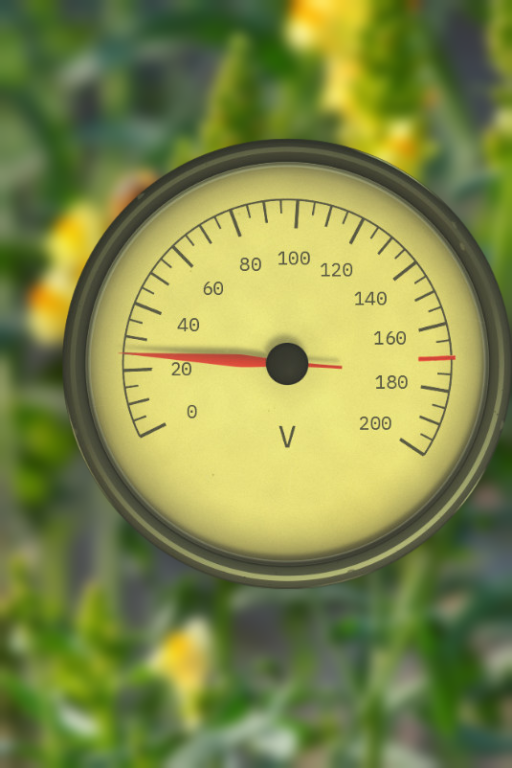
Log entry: 25 V
